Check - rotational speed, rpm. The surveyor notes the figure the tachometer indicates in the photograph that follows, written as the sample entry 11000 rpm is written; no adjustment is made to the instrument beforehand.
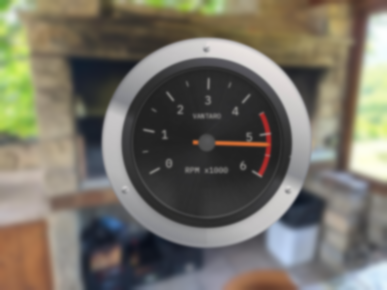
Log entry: 5250 rpm
